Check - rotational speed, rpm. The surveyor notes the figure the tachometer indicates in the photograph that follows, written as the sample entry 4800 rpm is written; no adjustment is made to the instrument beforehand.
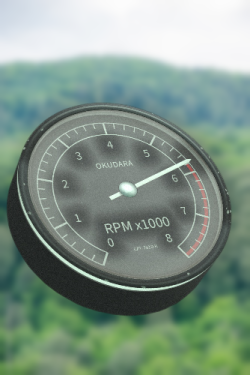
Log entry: 5800 rpm
